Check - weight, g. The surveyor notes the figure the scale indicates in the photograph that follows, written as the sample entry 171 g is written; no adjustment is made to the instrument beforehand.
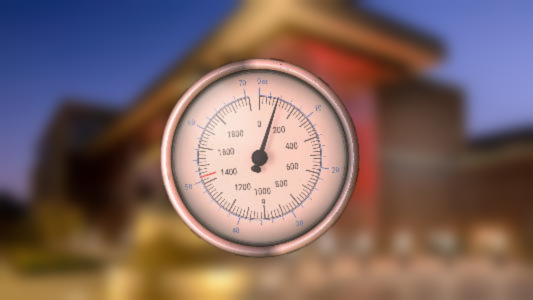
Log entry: 100 g
